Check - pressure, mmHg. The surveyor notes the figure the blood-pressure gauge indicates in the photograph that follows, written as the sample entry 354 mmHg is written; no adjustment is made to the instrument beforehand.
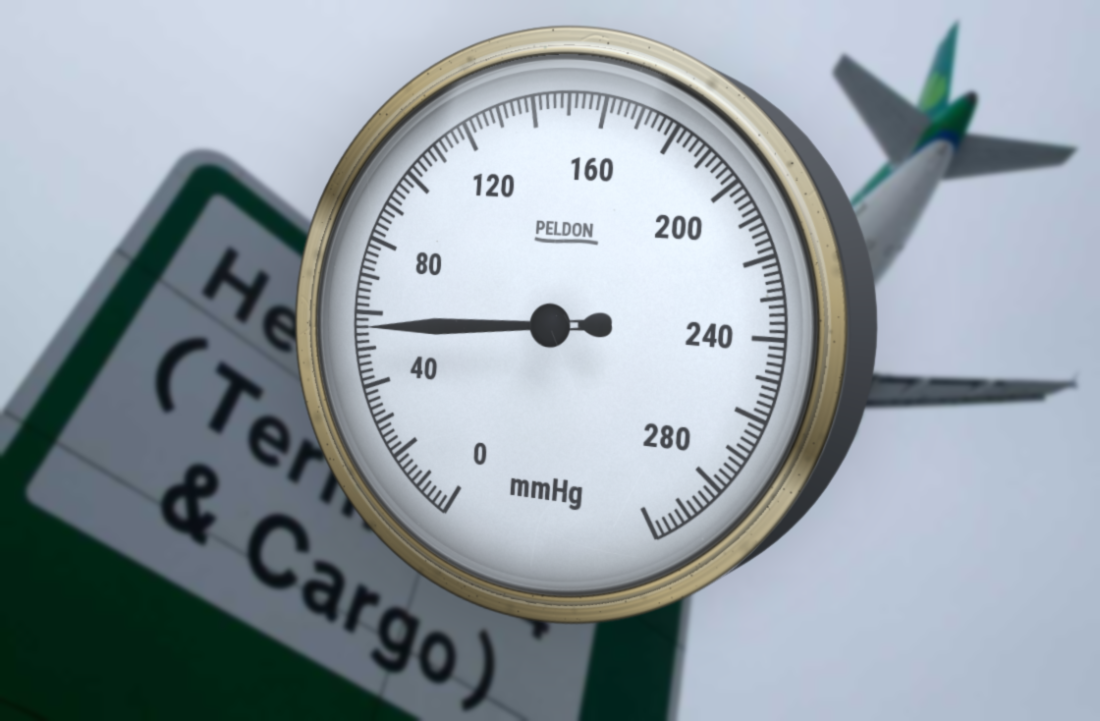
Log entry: 56 mmHg
